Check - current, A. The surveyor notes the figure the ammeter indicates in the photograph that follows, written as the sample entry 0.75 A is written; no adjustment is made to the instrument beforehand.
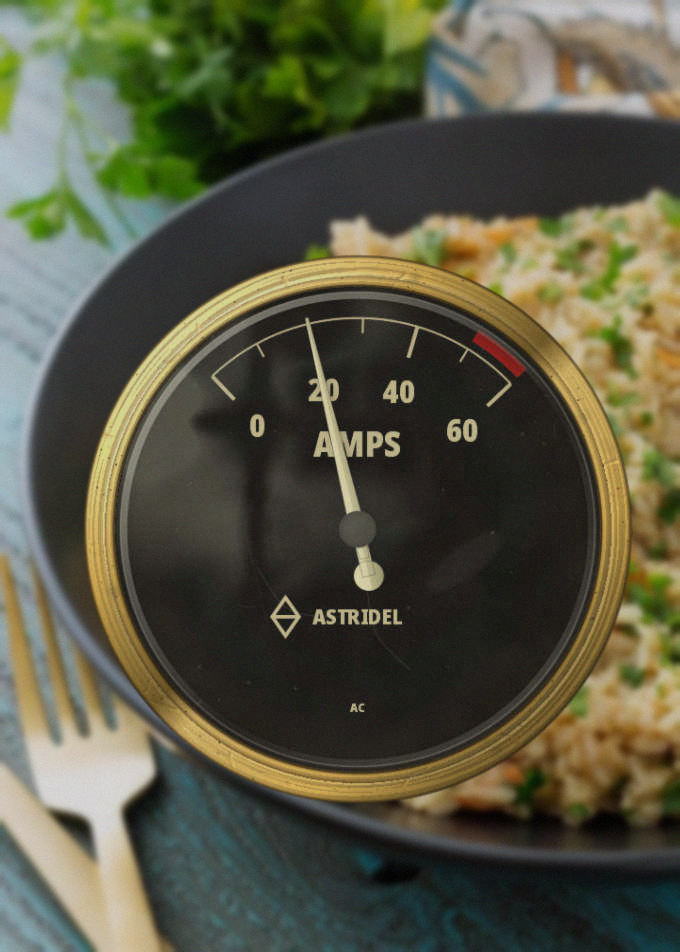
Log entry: 20 A
